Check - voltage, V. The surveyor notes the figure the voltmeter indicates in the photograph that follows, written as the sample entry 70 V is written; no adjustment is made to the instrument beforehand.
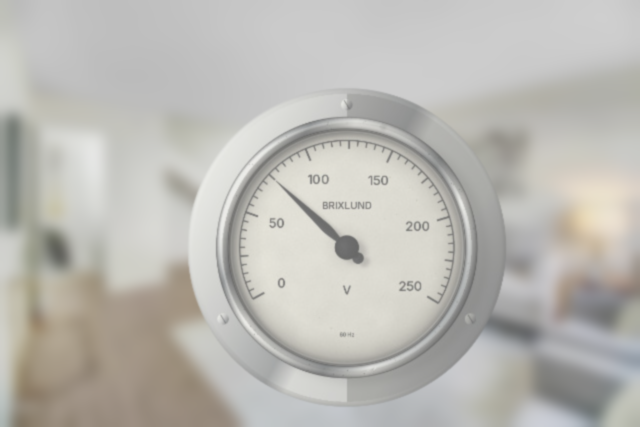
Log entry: 75 V
